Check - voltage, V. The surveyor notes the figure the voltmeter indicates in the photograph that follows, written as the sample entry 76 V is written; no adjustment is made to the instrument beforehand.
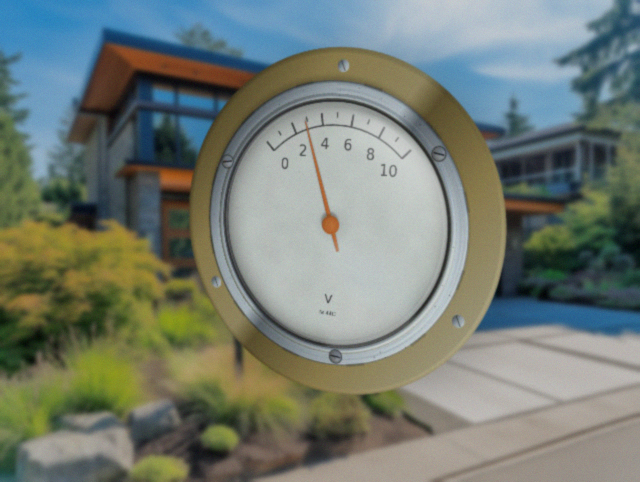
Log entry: 3 V
